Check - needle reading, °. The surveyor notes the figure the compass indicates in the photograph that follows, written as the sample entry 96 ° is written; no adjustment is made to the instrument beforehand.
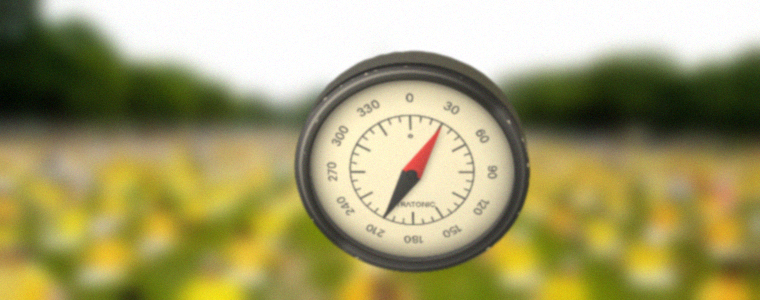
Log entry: 30 °
